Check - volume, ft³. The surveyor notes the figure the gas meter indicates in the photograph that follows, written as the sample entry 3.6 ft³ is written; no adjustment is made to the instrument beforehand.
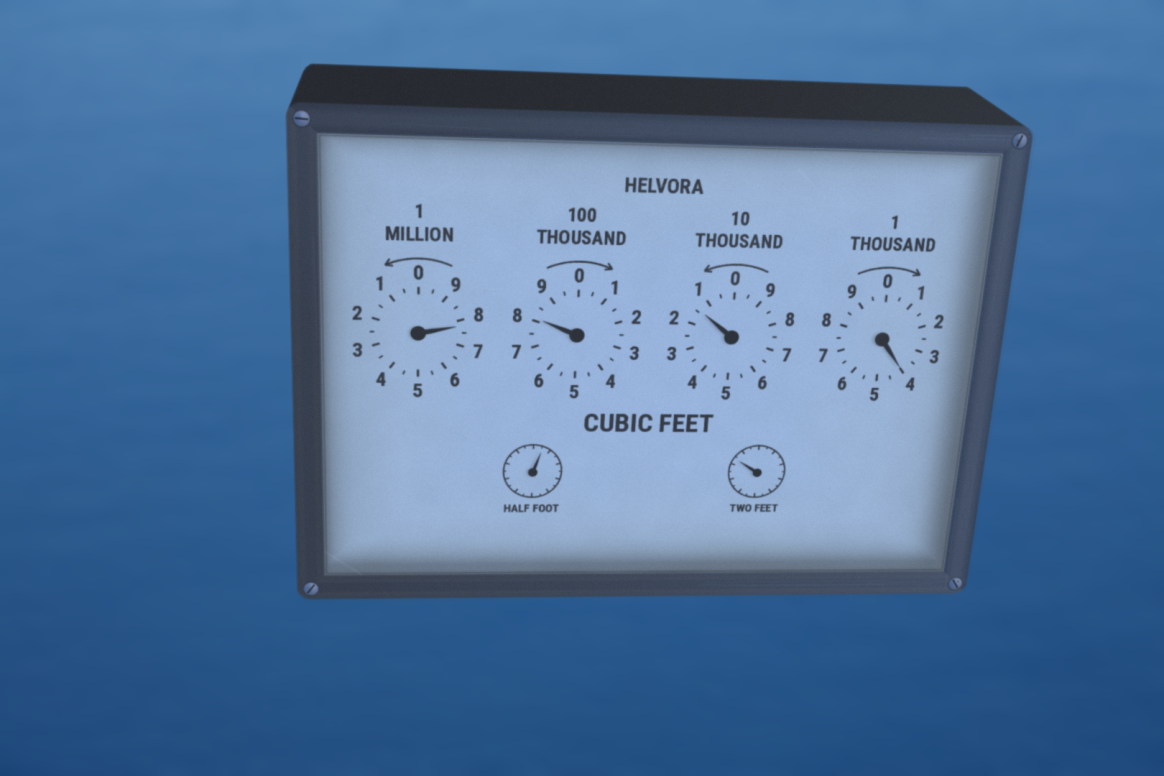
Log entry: 781400 ft³
